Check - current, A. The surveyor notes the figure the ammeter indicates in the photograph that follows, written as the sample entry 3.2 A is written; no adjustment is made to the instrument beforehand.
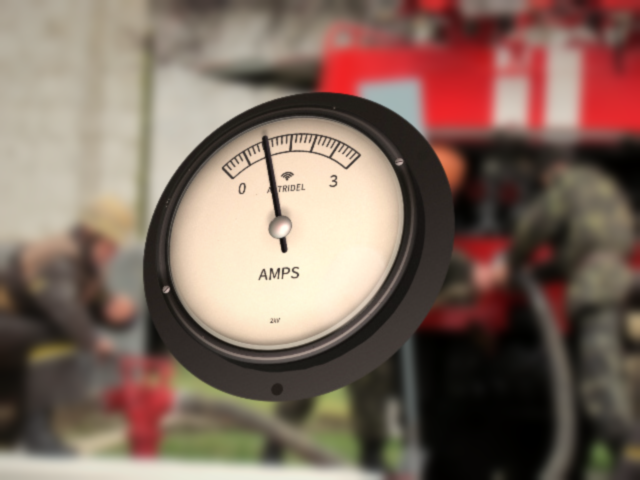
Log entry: 1 A
